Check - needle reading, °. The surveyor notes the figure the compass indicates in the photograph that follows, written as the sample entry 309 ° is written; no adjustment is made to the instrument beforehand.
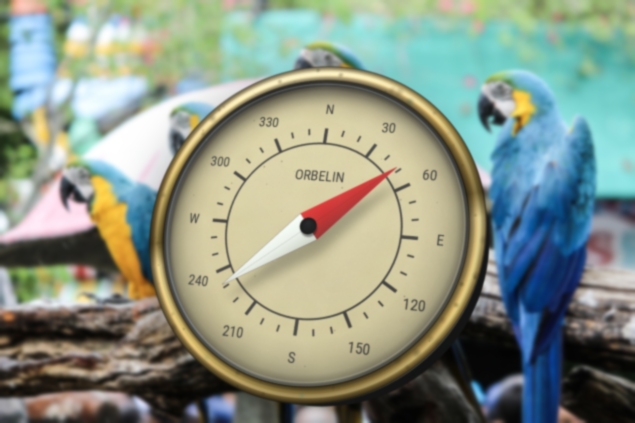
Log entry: 50 °
